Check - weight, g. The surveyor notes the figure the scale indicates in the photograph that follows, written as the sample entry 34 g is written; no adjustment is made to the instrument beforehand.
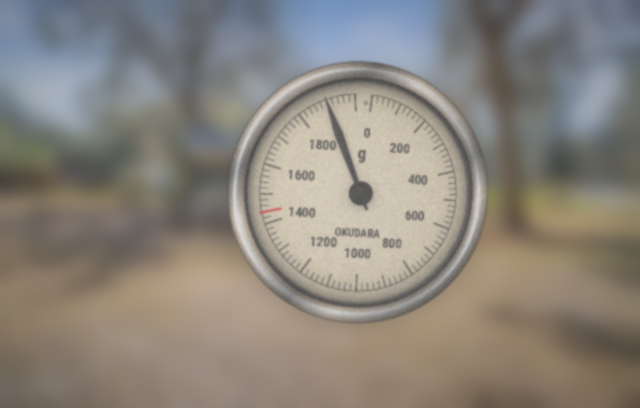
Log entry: 1900 g
